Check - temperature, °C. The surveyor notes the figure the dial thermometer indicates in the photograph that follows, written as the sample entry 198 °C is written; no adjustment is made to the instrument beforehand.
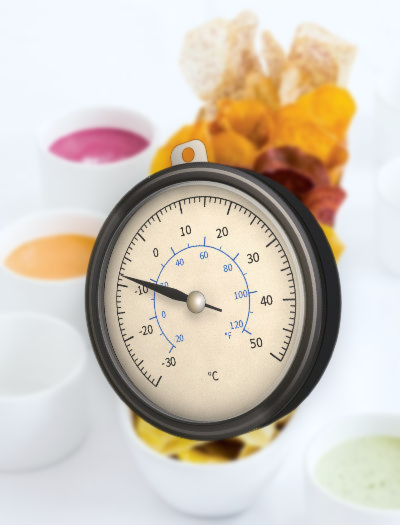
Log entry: -8 °C
